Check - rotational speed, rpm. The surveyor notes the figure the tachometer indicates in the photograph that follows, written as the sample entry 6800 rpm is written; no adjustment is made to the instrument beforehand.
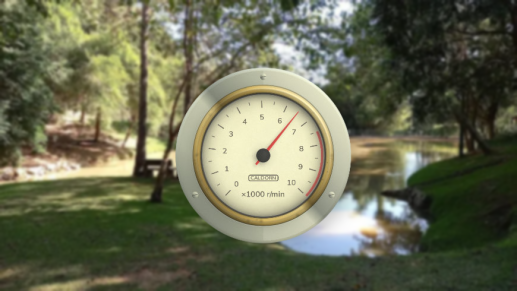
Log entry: 6500 rpm
